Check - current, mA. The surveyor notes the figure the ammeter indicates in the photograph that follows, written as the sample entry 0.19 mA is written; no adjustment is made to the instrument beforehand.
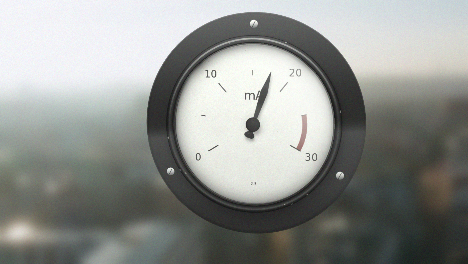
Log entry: 17.5 mA
